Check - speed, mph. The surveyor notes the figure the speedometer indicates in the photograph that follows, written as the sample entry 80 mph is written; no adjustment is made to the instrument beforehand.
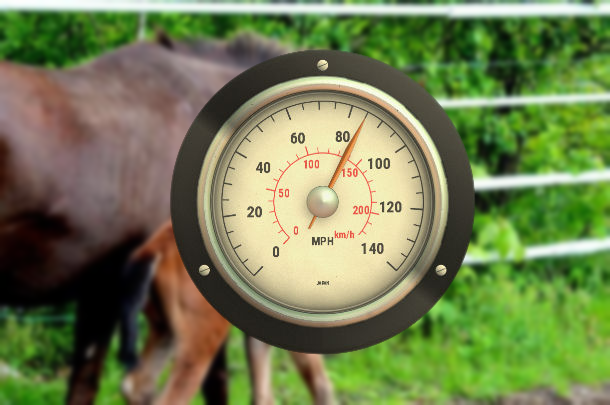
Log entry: 85 mph
